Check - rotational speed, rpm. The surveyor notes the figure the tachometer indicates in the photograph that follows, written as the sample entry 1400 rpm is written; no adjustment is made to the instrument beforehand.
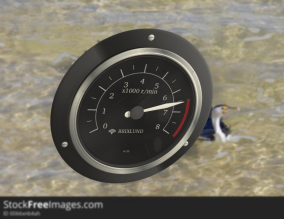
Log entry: 6500 rpm
